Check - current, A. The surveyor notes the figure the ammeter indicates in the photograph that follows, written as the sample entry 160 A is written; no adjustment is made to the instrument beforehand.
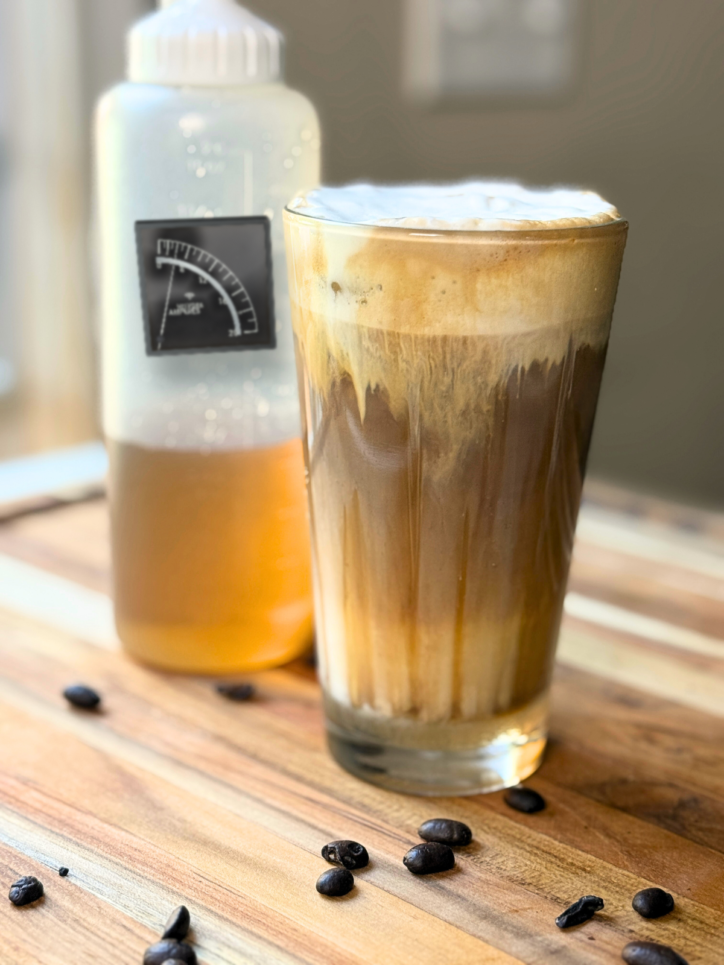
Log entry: 6 A
